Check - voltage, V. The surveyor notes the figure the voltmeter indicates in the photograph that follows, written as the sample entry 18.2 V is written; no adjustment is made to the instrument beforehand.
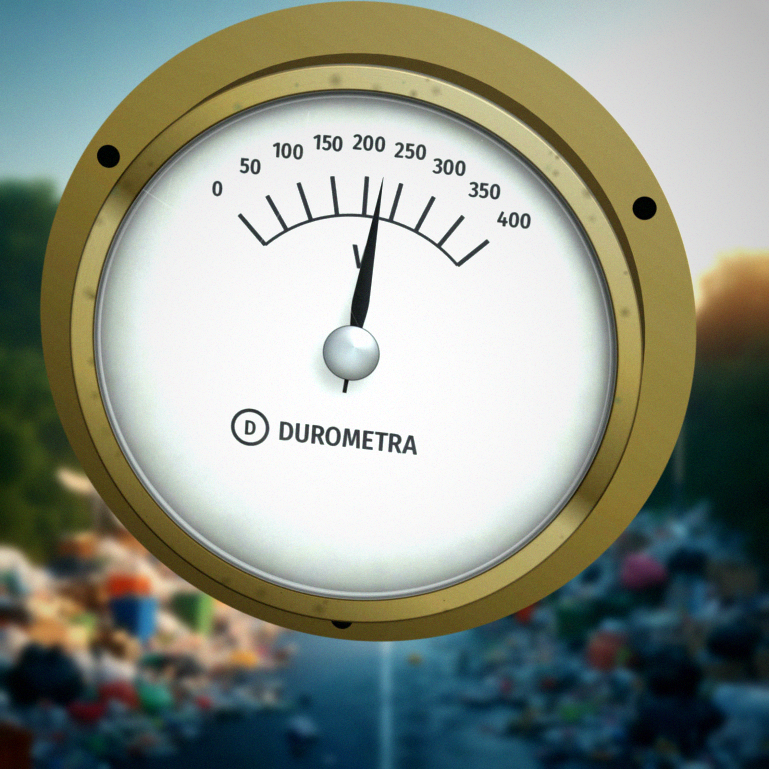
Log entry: 225 V
